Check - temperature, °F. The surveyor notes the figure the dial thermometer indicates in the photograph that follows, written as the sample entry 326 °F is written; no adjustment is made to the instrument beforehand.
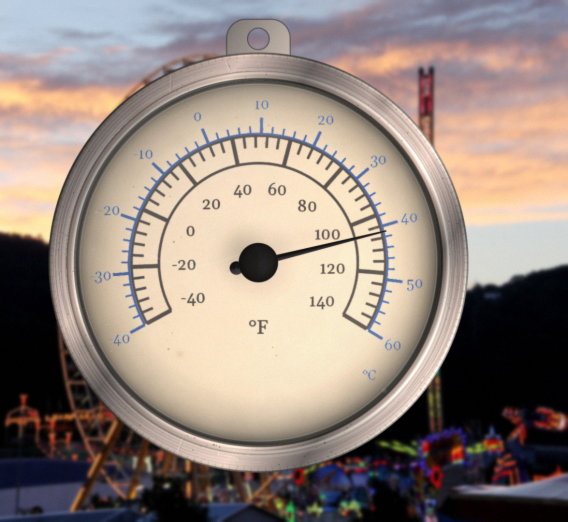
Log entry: 106 °F
